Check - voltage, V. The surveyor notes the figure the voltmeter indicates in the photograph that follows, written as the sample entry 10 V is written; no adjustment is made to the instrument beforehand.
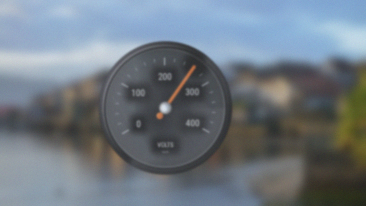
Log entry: 260 V
